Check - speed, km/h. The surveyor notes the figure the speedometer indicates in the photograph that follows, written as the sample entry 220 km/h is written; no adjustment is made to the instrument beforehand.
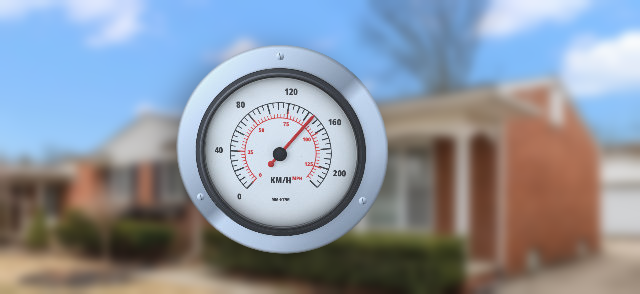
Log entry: 145 km/h
